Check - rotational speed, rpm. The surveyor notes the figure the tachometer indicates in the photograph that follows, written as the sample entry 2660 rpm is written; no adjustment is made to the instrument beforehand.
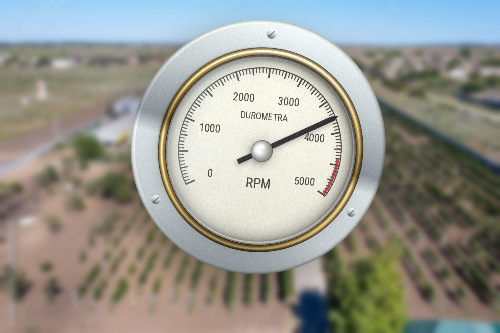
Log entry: 3750 rpm
